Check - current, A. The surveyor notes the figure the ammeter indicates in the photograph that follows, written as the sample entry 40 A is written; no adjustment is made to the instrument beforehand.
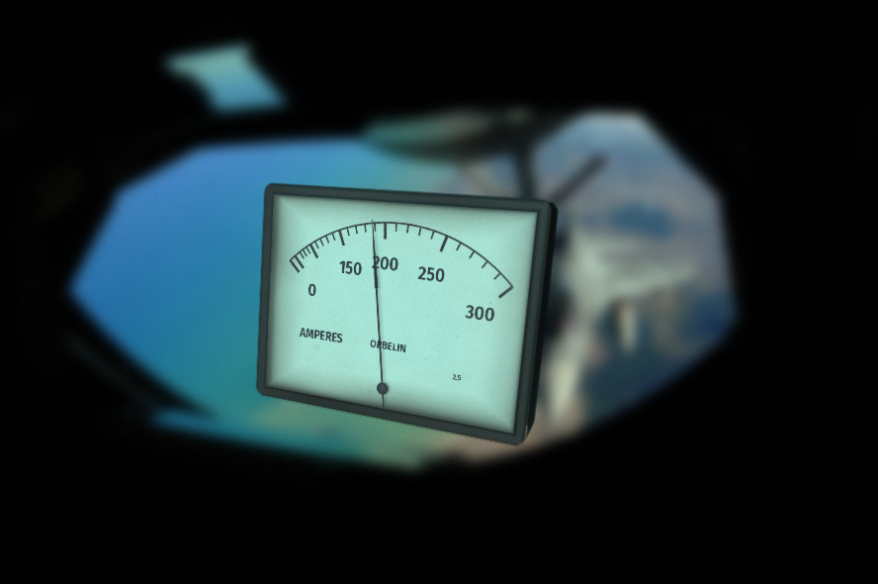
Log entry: 190 A
